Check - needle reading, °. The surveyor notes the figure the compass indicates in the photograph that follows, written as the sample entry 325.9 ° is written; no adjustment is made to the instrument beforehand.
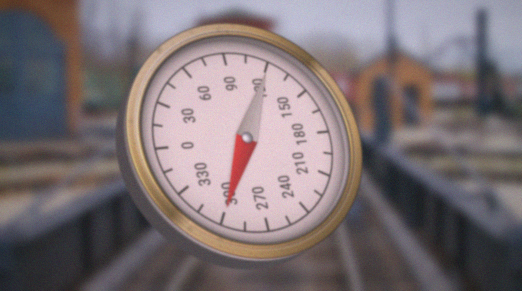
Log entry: 300 °
